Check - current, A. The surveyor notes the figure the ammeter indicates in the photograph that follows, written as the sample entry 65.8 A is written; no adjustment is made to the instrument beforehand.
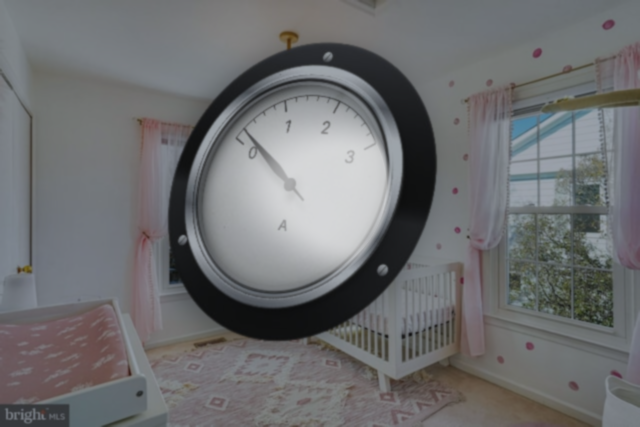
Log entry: 0.2 A
